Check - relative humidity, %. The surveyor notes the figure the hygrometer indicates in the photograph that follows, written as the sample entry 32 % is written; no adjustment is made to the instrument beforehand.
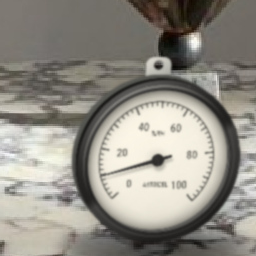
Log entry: 10 %
